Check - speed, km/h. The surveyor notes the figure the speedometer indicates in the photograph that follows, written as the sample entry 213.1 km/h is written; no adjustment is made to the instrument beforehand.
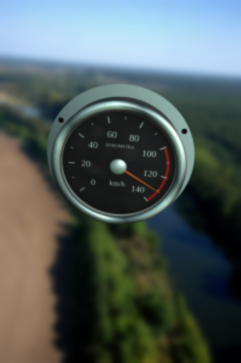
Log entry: 130 km/h
